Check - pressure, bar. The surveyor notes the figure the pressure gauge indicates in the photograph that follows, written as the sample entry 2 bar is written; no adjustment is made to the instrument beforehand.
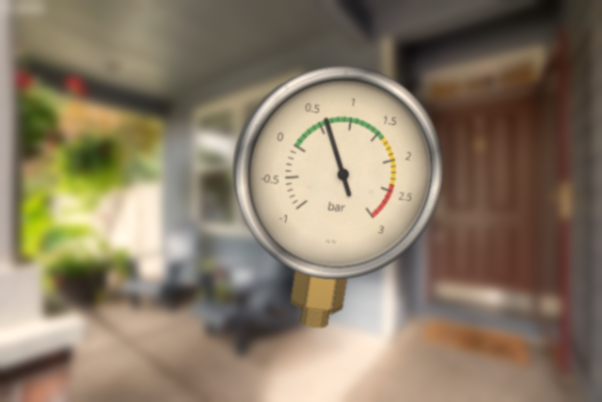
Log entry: 0.6 bar
